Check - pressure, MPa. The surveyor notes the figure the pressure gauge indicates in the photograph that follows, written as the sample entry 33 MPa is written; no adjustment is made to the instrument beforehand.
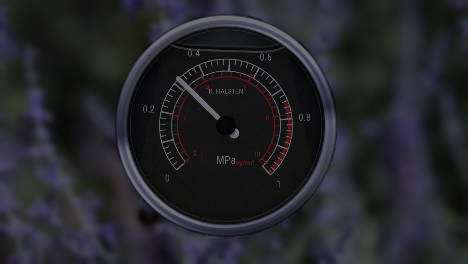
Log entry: 0.32 MPa
